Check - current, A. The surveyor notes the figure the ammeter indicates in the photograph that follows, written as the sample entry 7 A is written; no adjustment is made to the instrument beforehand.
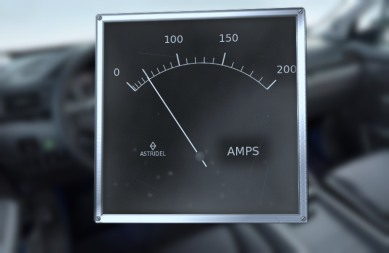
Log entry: 50 A
